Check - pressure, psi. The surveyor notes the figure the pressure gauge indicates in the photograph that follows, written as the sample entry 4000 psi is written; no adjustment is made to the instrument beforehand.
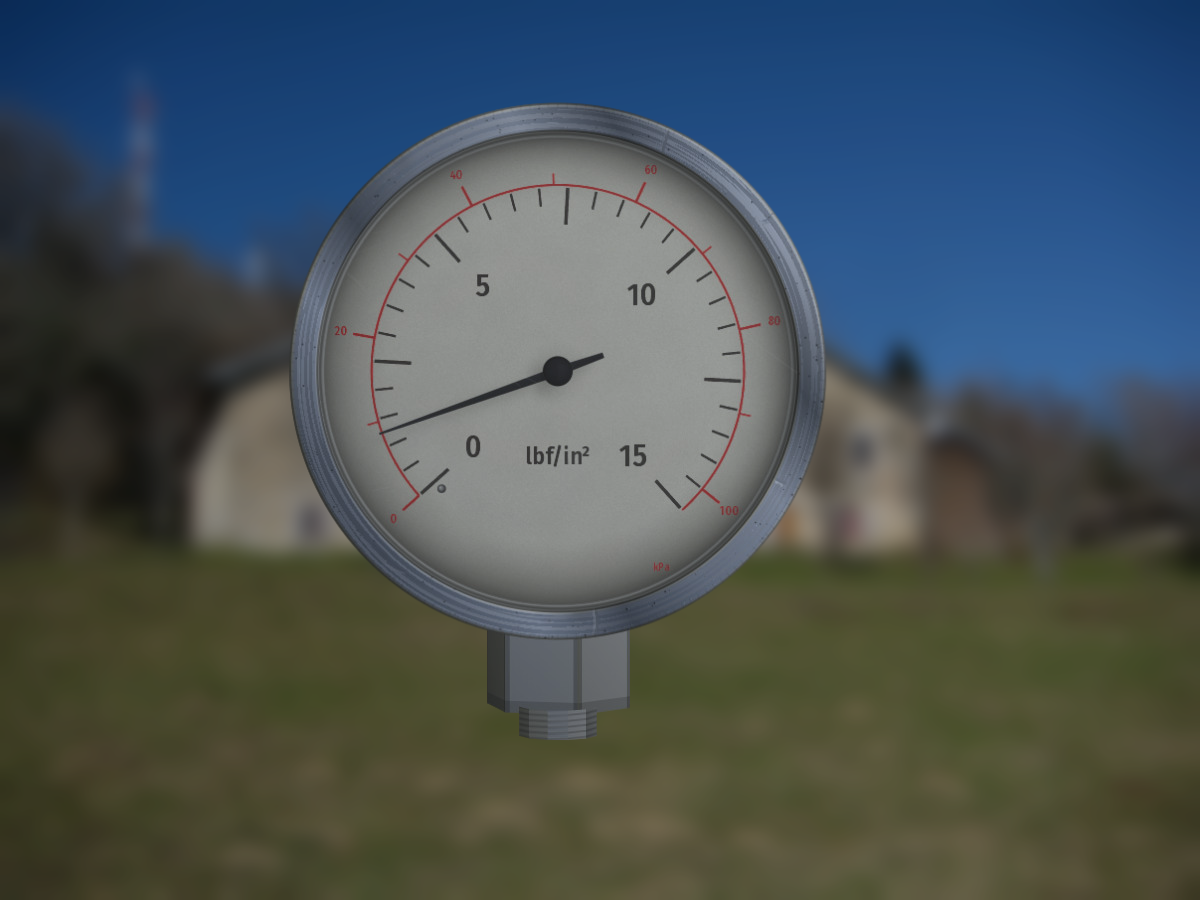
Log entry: 1.25 psi
